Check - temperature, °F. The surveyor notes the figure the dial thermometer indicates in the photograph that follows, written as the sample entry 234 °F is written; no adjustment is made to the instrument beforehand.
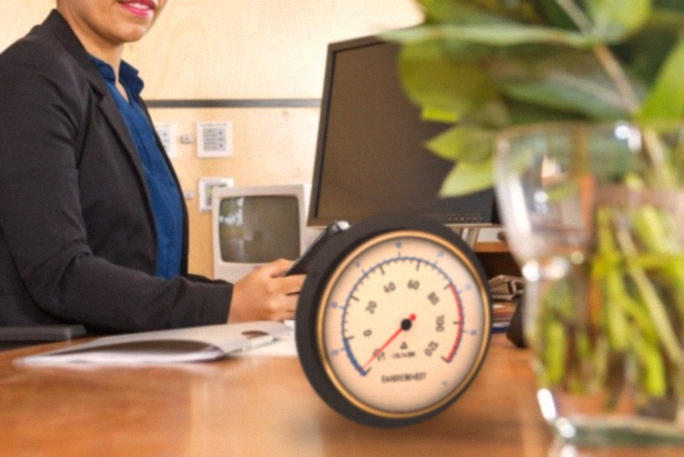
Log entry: -16 °F
